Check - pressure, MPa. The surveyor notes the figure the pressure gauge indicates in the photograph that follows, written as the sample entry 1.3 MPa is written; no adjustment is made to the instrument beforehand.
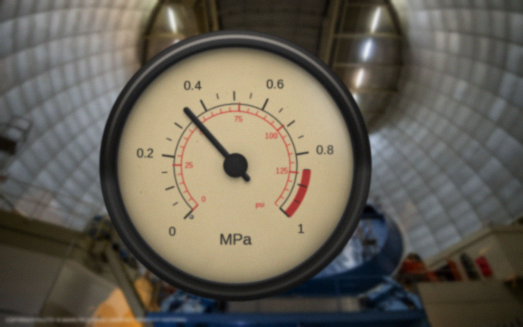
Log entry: 0.35 MPa
